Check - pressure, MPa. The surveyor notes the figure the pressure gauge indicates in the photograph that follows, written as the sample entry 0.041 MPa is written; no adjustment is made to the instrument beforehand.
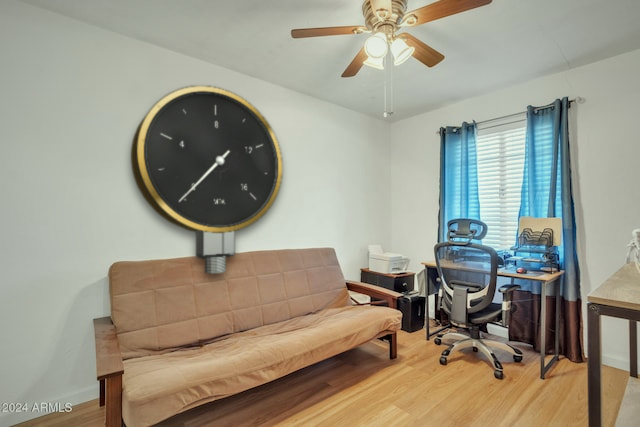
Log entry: 0 MPa
